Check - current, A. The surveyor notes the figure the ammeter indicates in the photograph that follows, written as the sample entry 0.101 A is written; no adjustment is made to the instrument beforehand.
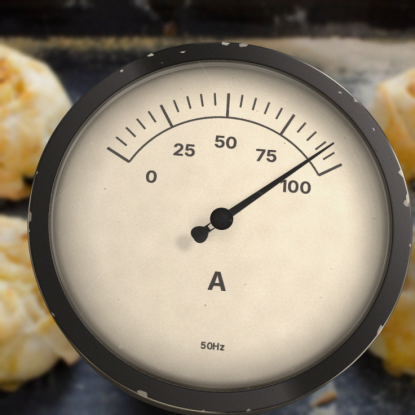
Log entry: 92.5 A
